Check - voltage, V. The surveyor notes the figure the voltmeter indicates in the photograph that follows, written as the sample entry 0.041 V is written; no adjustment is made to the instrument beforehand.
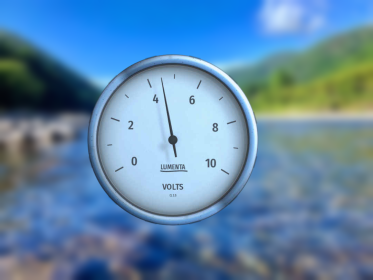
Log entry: 4.5 V
